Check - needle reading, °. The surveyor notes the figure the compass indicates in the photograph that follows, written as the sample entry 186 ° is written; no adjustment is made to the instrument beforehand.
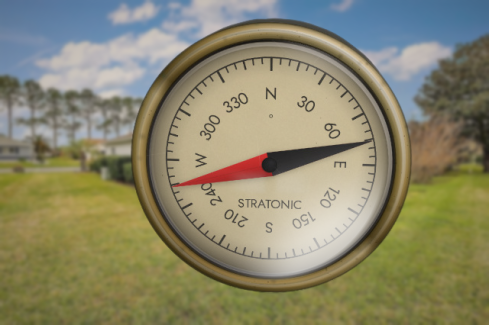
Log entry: 255 °
